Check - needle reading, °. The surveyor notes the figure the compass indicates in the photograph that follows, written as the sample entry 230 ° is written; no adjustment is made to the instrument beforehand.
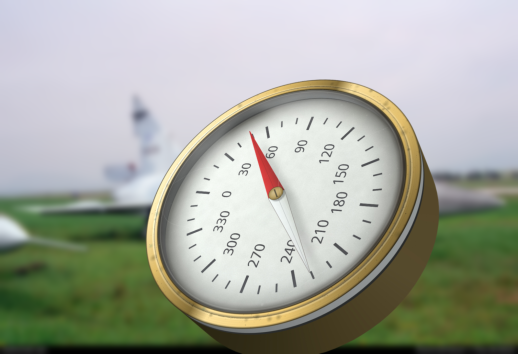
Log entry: 50 °
